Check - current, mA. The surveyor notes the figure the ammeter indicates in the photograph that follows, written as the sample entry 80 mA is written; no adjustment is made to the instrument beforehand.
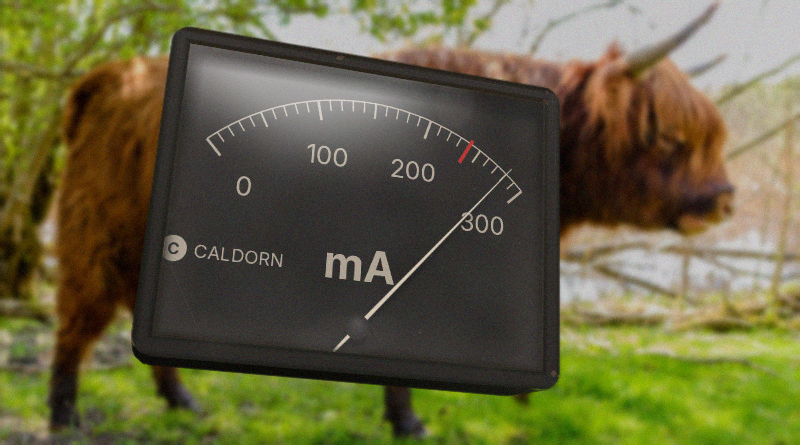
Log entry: 280 mA
